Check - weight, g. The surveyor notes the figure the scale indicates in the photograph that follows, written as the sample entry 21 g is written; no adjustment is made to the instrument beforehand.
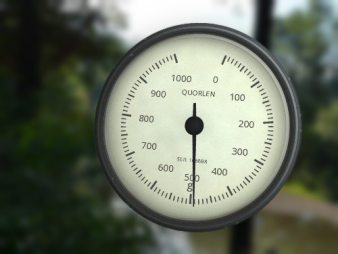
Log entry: 490 g
